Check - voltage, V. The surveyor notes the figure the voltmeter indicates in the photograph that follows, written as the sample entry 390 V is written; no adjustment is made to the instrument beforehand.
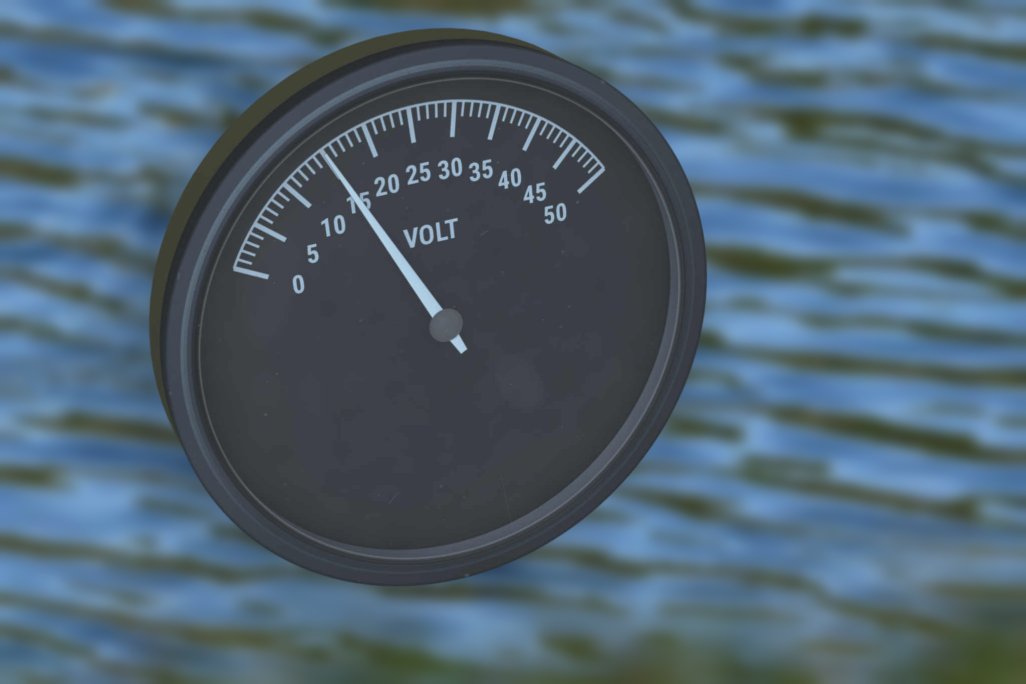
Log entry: 15 V
